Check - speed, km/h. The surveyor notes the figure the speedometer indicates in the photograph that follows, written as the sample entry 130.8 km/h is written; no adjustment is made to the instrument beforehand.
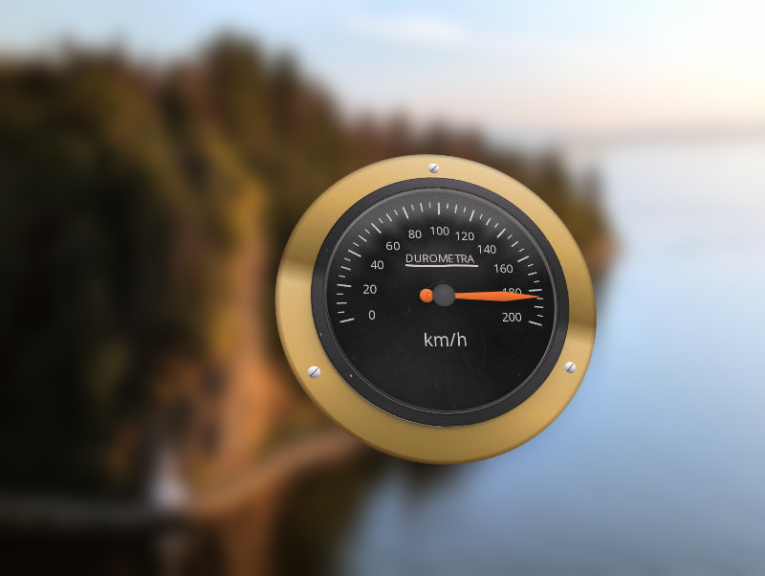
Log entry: 185 km/h
